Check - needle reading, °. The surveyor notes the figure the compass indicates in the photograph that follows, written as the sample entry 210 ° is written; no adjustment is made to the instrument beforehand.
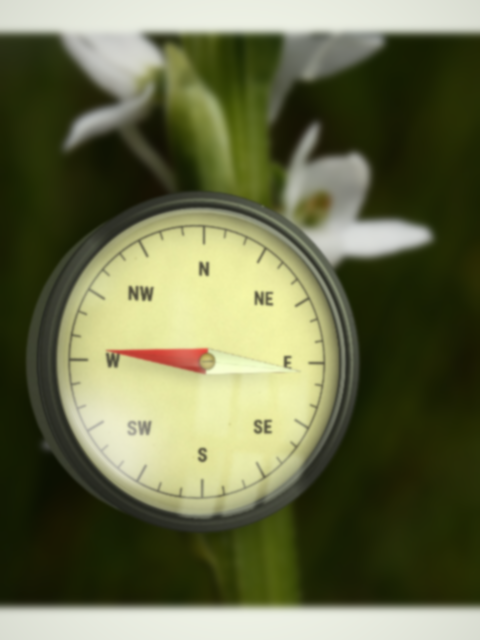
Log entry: 275 °
